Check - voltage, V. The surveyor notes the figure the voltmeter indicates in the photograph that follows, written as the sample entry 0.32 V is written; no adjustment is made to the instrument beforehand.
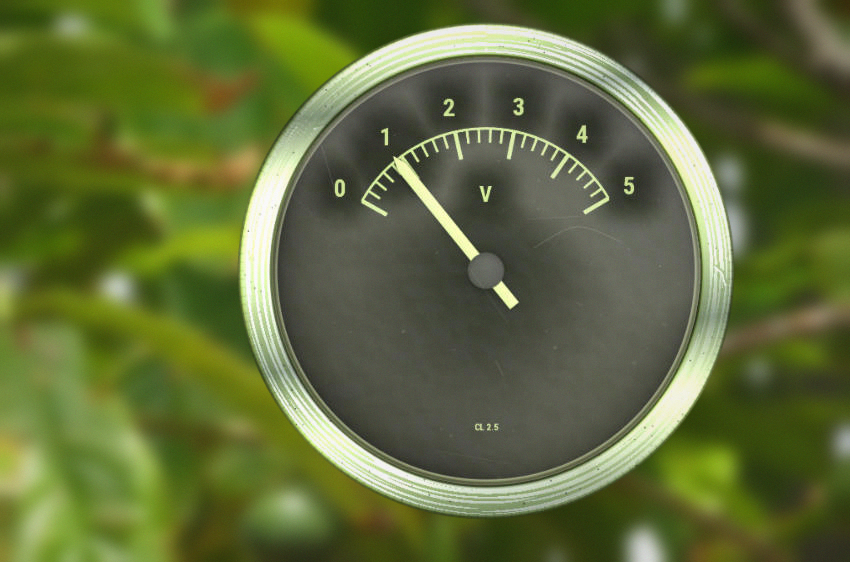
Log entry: 0.9 V
